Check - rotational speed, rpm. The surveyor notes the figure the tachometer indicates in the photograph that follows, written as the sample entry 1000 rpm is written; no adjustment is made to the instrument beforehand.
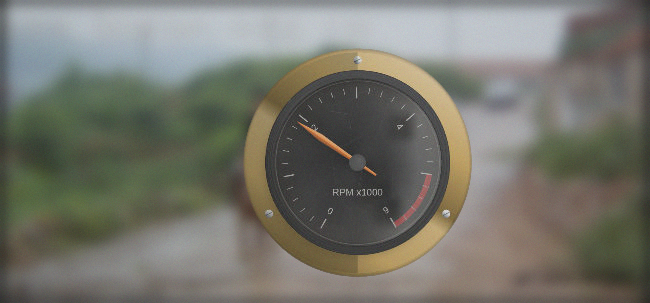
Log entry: 1900 rpm
